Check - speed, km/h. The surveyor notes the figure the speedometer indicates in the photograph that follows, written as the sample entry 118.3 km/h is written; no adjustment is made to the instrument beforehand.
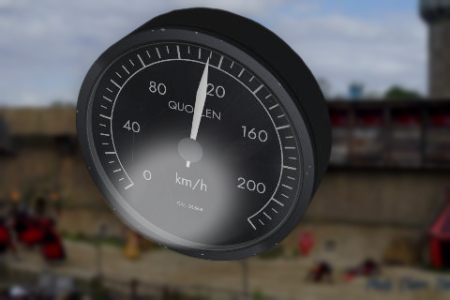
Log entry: 115 km/h
